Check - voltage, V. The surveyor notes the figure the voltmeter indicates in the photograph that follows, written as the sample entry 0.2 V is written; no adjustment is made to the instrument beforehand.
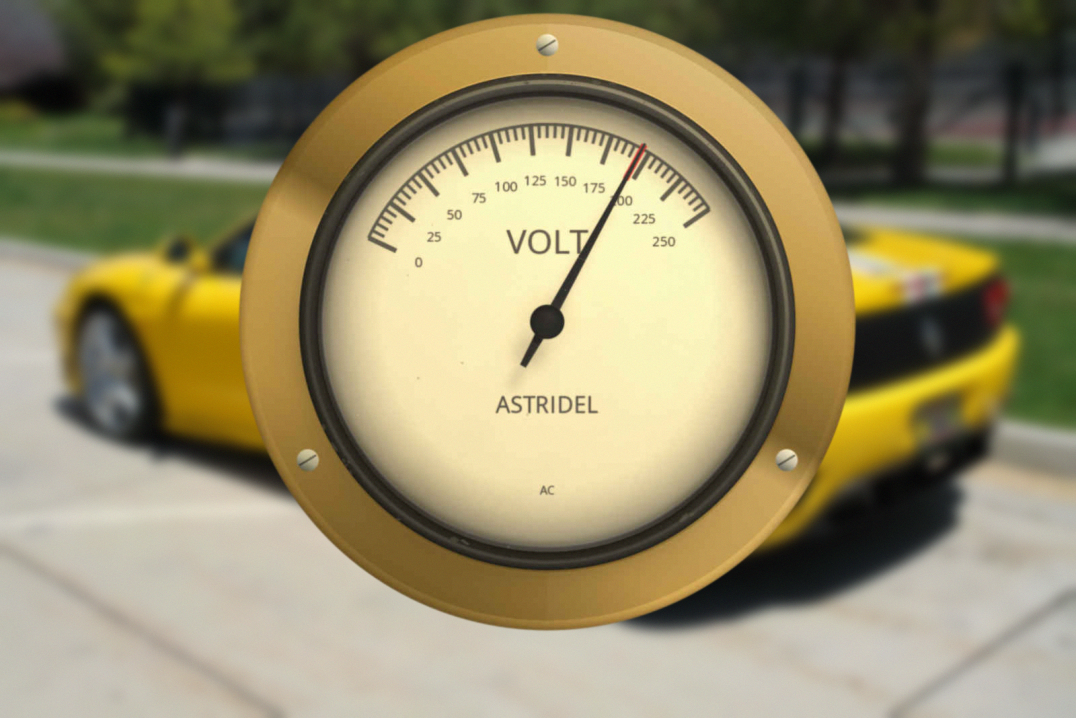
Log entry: 195 V
